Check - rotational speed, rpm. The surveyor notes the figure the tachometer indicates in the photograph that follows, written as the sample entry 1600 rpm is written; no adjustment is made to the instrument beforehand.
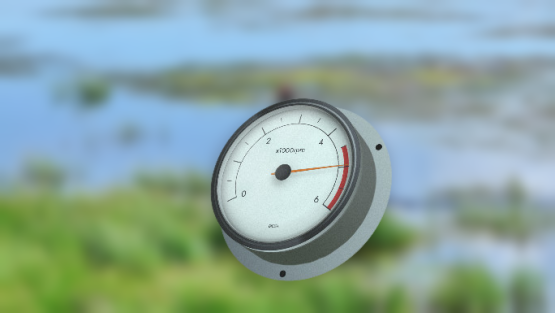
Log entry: 5000 rpm
